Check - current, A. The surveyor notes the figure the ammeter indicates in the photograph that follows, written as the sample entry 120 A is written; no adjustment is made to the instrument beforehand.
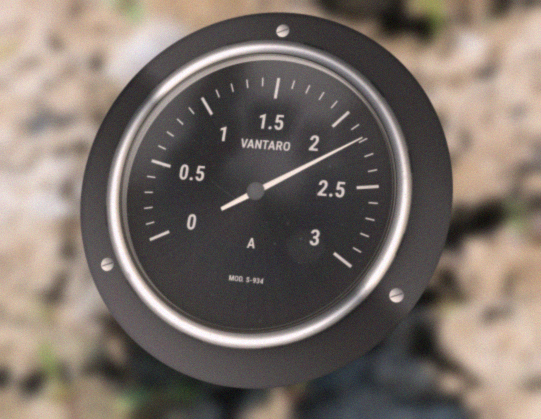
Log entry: 2.2 A
